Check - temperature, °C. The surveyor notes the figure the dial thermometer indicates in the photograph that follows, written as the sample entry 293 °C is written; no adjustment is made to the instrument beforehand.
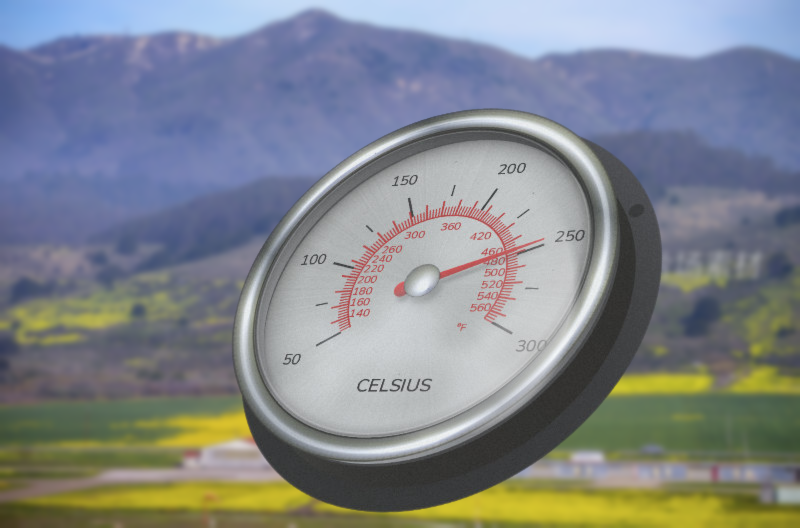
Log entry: 250 °C
